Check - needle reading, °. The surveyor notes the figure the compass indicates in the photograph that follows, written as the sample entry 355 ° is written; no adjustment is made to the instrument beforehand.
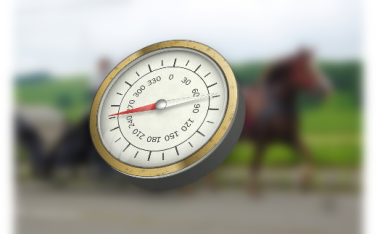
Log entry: 255 °
